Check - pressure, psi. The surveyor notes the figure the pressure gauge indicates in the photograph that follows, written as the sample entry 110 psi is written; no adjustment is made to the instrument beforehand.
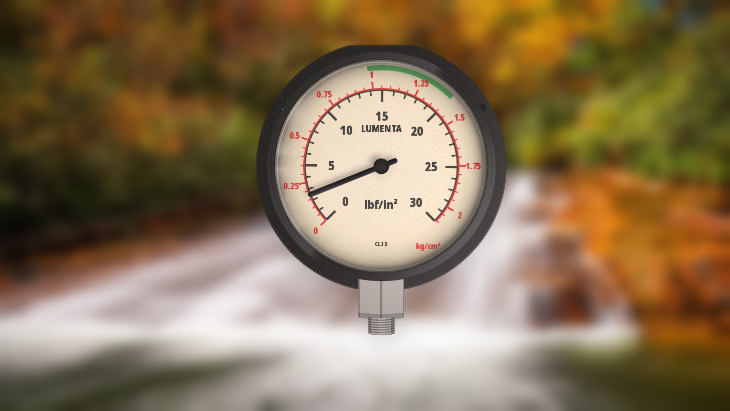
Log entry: 2.5 psi
